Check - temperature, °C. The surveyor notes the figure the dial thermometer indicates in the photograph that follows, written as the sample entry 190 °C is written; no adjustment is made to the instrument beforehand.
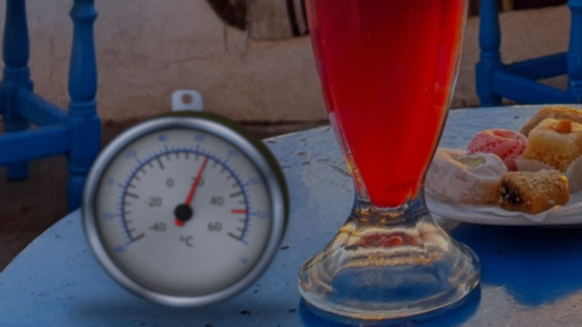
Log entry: 20 °C
